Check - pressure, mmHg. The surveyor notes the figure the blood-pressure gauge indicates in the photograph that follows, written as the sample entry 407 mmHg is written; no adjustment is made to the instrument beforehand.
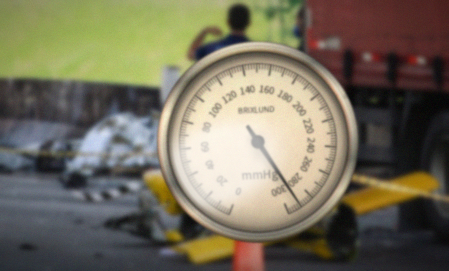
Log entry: 290 mmHg
